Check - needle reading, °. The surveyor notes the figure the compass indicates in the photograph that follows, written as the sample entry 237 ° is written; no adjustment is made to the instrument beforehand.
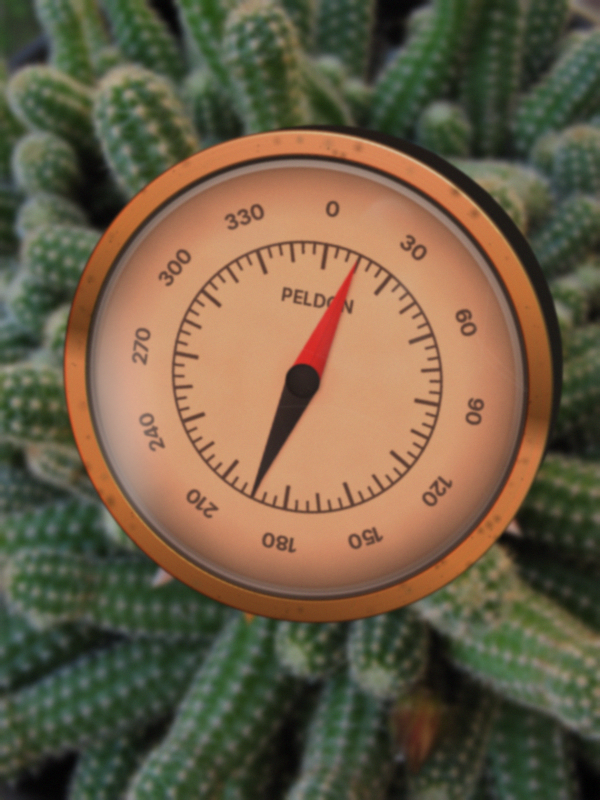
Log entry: 15 °
